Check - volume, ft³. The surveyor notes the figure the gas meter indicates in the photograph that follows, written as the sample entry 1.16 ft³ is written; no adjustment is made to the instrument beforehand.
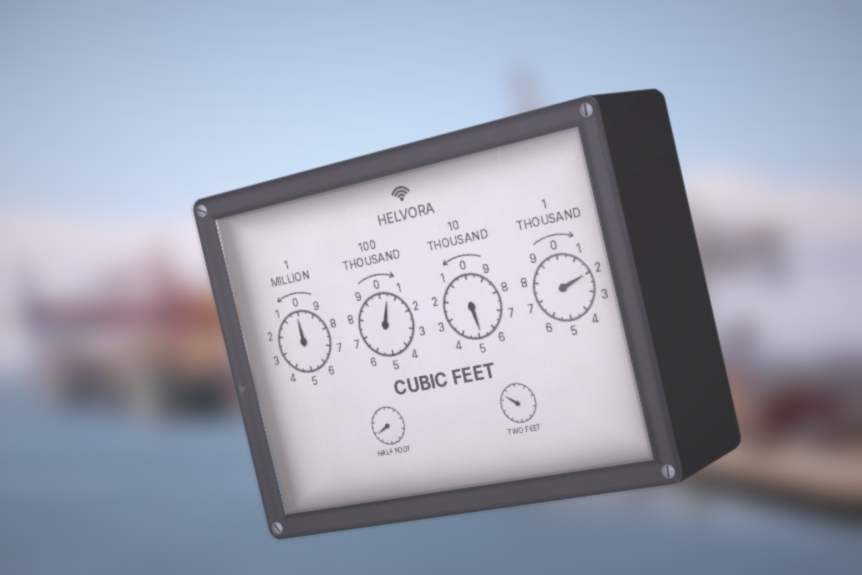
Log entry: 5200 ft³
